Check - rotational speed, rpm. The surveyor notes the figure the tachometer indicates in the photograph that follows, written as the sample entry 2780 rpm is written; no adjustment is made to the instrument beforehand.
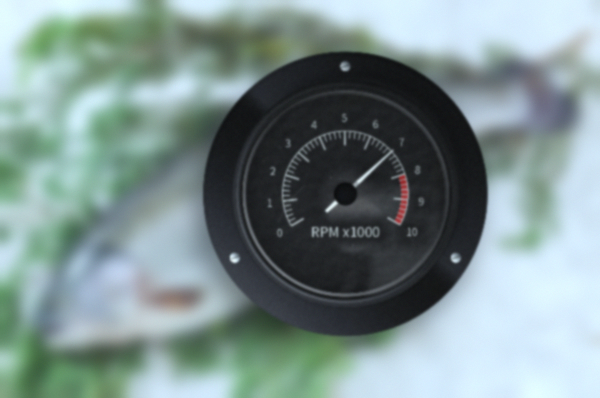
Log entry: 7000 rpm
